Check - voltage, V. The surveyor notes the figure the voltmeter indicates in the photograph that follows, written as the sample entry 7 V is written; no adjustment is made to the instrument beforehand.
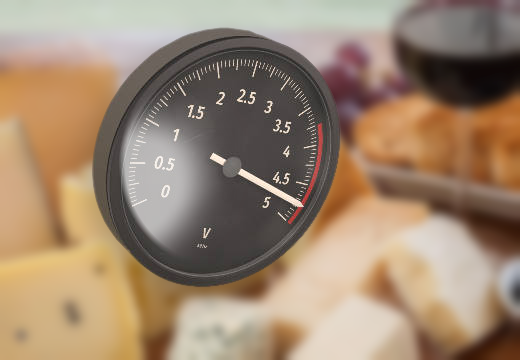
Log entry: 4.75 V
